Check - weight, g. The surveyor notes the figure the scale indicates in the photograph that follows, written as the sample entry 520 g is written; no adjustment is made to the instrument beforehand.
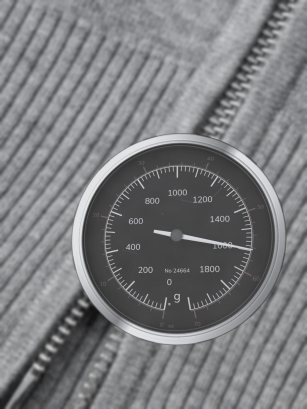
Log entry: 1600 g
